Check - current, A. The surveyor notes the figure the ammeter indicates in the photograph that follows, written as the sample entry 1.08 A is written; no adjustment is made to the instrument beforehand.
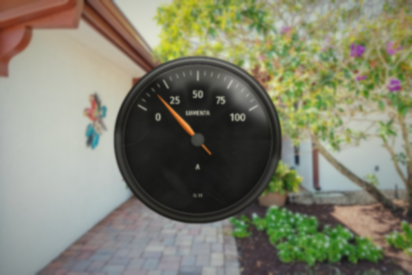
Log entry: 15 A
